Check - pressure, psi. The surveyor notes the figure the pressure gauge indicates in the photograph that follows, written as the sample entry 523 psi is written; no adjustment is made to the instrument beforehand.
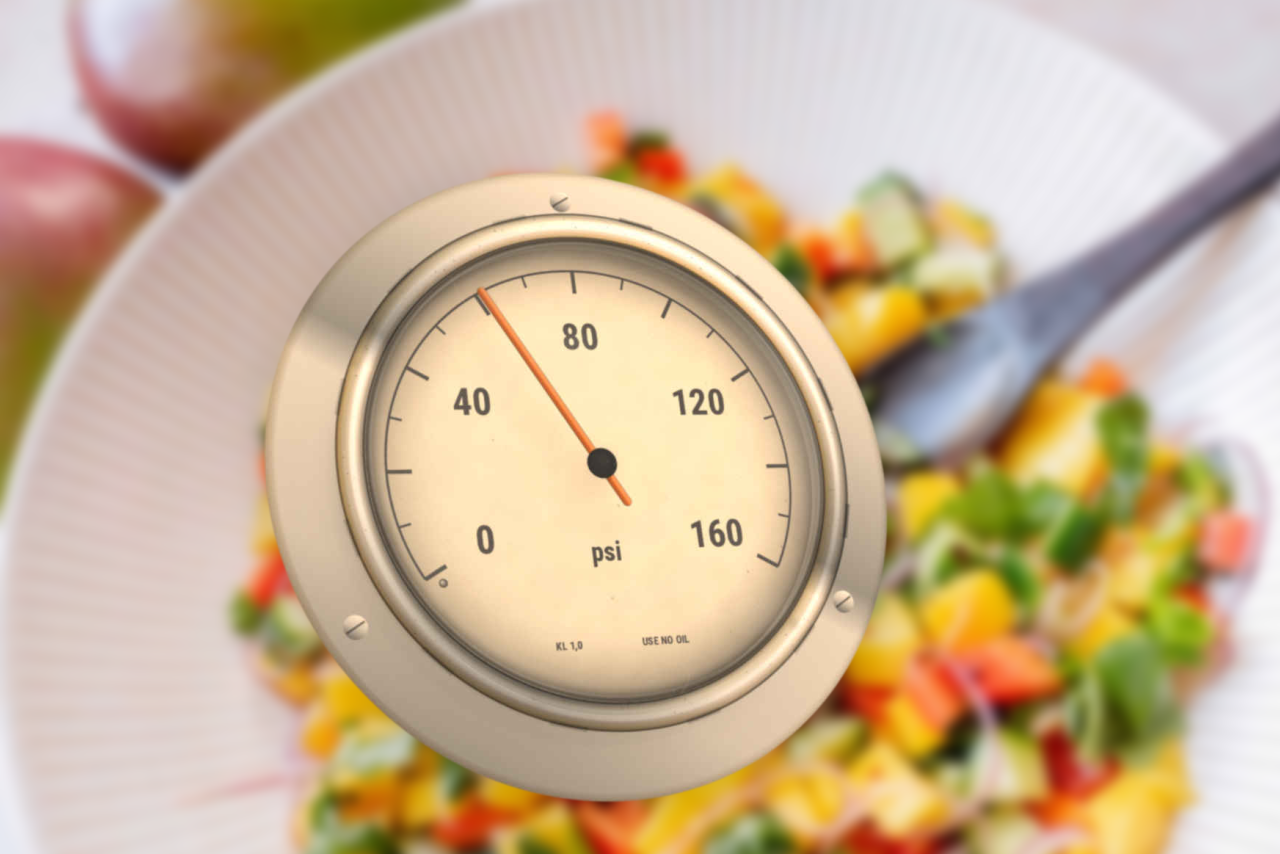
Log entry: 60 psi
